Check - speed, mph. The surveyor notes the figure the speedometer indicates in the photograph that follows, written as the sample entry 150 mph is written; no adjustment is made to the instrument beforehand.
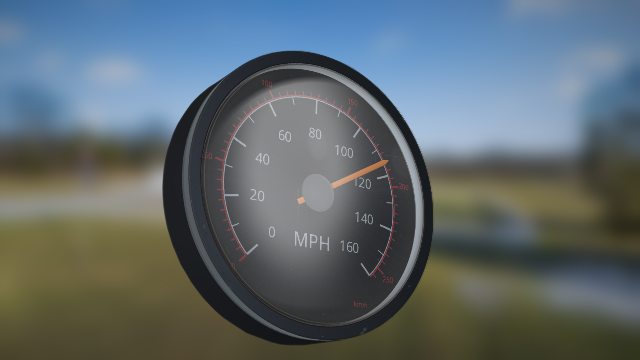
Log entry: 115 mph
